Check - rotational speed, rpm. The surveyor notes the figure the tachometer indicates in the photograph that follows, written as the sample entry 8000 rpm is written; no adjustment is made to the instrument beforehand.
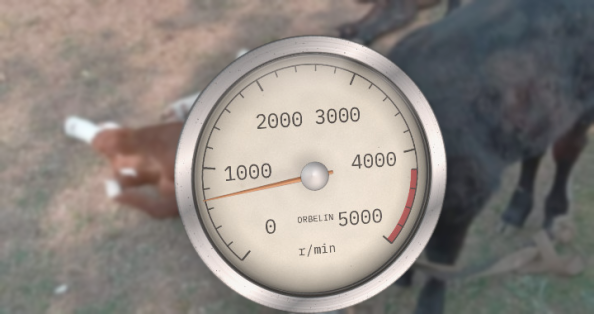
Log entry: 700 rpm
